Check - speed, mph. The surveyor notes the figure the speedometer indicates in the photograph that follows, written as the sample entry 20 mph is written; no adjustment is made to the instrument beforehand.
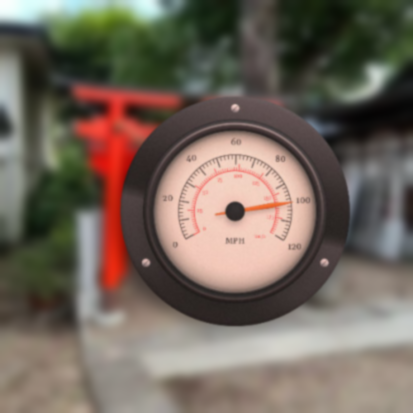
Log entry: 100 mph
